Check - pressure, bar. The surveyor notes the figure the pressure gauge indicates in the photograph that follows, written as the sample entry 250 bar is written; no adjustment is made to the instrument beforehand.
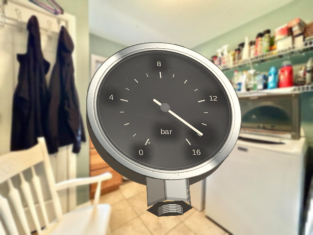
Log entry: 15 bar
